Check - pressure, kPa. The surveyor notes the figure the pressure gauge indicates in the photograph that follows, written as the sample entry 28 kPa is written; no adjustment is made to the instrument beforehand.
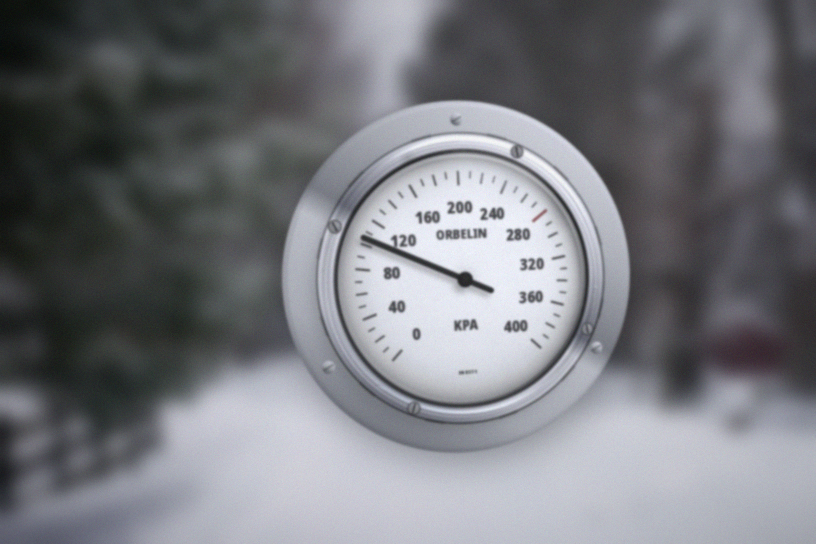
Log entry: 105 kPa
